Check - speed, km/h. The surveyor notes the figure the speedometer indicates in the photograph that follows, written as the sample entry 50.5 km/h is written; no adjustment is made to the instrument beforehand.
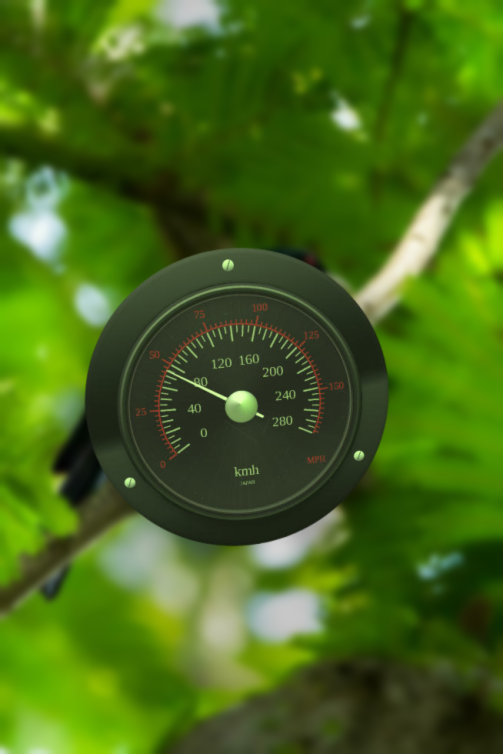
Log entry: 75 km/h
